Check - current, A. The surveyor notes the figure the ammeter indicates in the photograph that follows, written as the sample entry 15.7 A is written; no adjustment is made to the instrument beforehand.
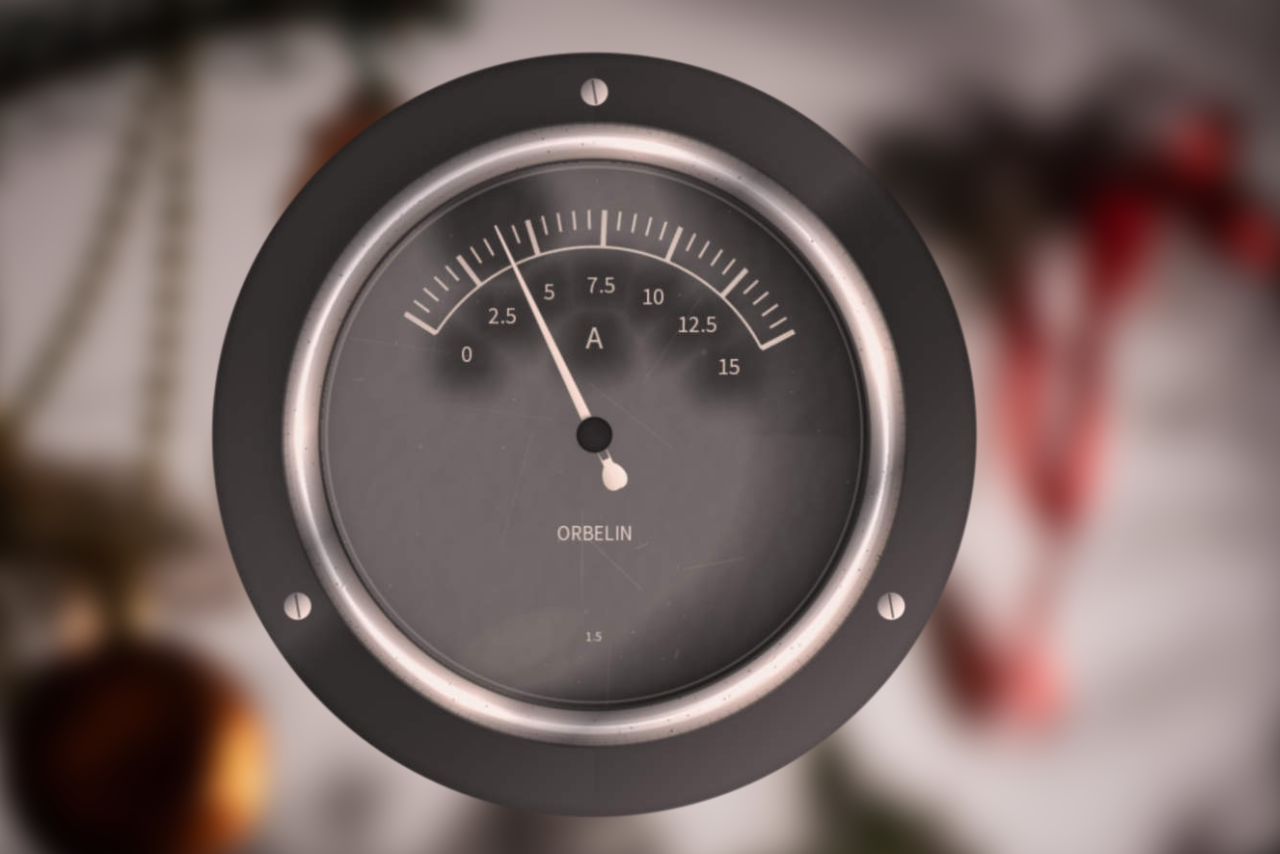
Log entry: 4 A
